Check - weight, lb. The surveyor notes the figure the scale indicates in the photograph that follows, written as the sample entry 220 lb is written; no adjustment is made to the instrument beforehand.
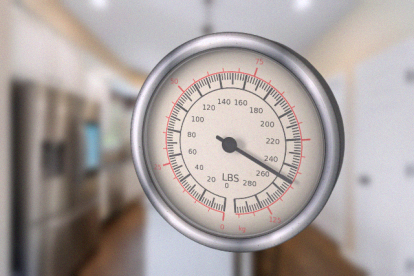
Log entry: 250 lb
